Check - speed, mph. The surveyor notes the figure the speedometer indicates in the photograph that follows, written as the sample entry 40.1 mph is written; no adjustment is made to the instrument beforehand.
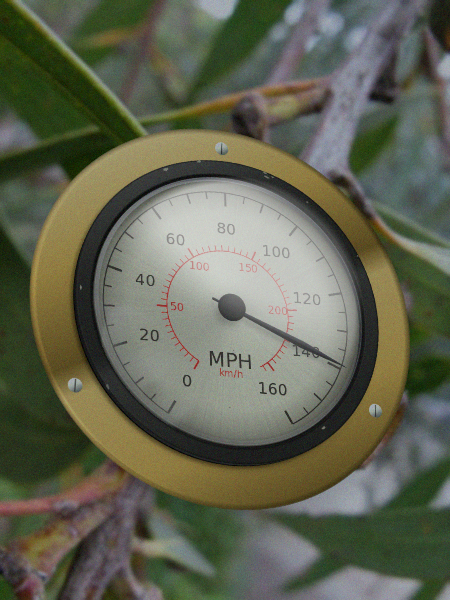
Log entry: 140 mph
